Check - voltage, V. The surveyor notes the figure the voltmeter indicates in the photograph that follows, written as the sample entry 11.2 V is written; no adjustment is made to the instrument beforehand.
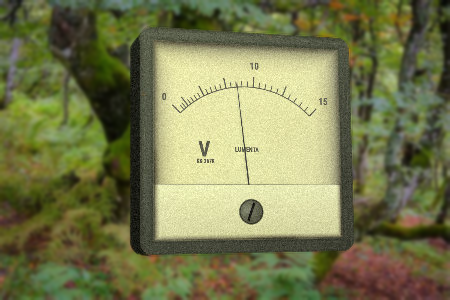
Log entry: 8.5 V
